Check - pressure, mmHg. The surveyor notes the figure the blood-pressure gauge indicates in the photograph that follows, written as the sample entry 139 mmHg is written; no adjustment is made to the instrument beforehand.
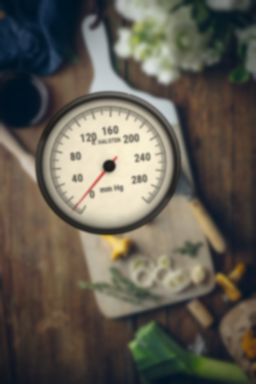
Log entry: 10 mmHg
